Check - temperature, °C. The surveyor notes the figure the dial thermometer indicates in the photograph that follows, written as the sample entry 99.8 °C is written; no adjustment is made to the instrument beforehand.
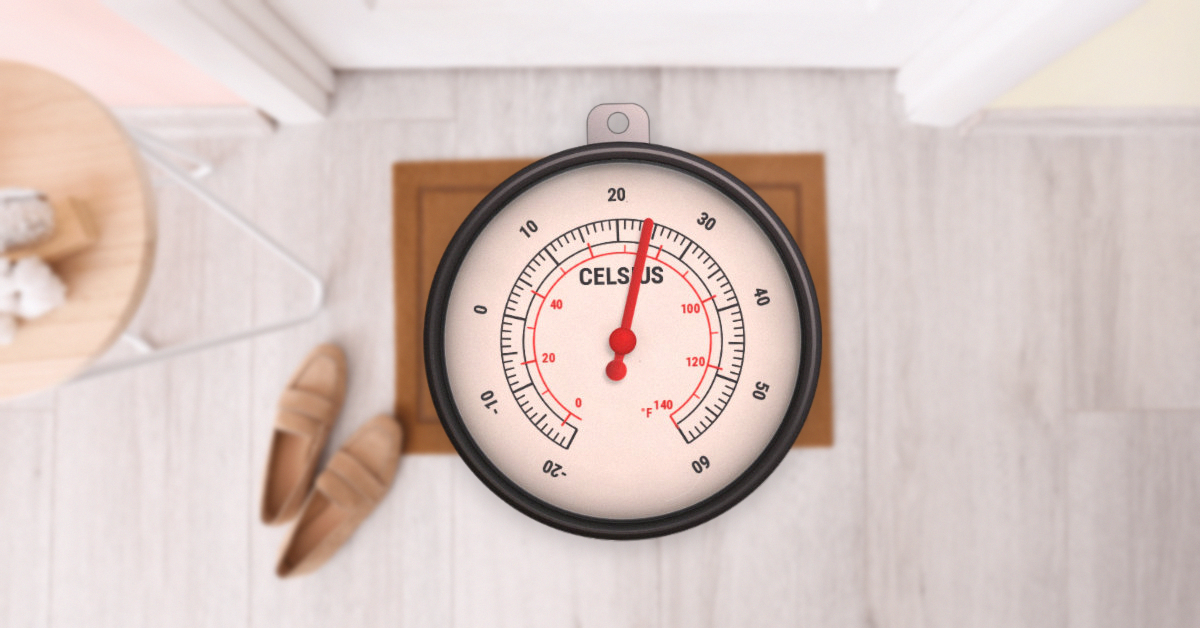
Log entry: 24 °C
